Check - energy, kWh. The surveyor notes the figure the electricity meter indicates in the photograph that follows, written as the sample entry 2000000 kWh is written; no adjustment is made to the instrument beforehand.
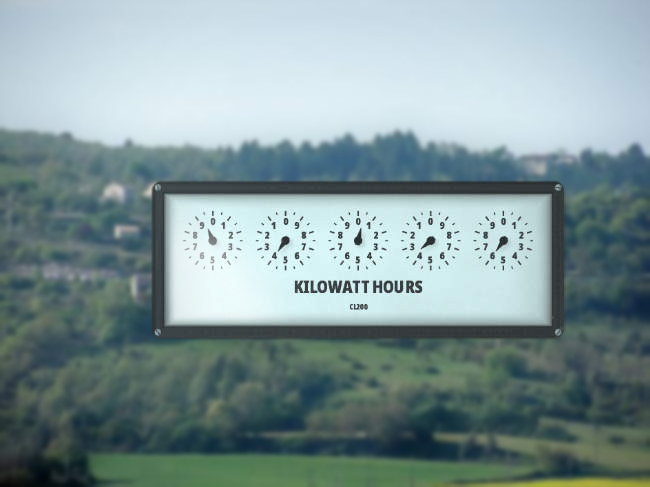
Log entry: 94036 kWh
